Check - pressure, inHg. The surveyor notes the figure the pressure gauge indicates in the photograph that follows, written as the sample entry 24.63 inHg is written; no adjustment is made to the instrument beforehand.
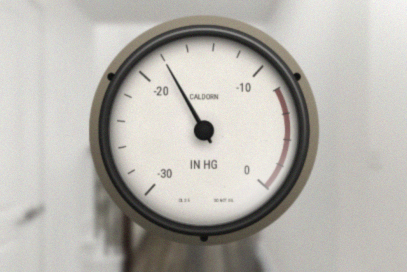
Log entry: -18 inHg
